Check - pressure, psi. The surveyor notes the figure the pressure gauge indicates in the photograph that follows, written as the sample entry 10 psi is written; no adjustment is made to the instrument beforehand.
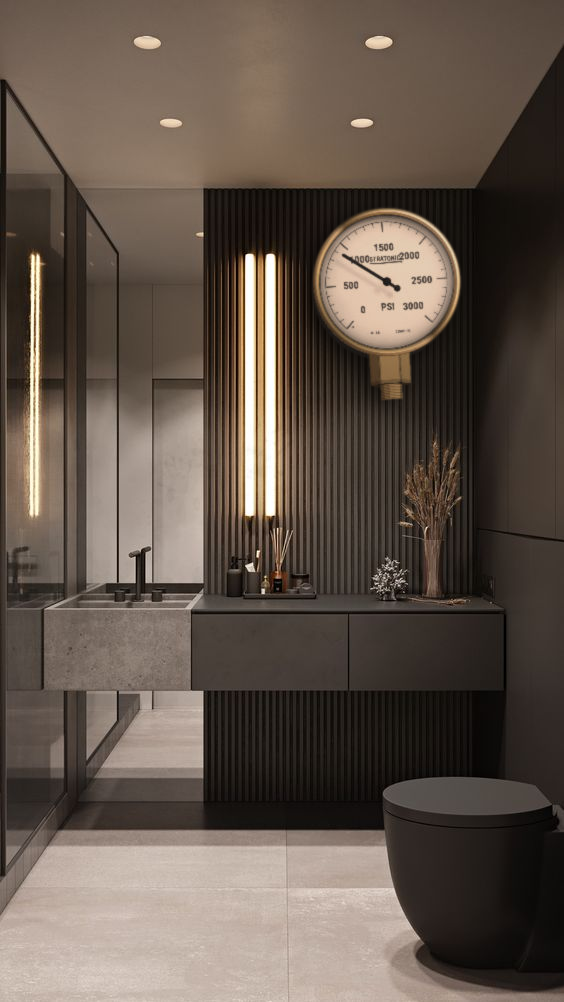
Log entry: 900 psi
